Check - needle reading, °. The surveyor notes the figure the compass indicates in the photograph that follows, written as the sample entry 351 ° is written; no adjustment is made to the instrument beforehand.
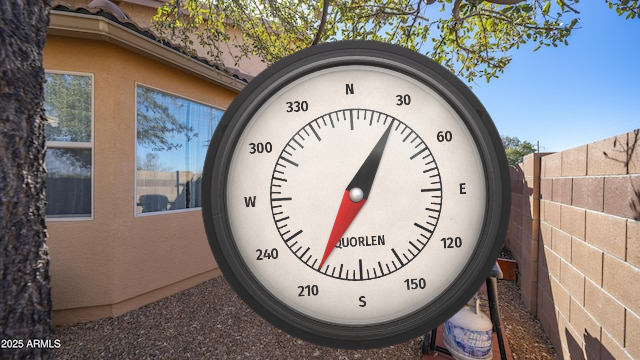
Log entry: 210 °
